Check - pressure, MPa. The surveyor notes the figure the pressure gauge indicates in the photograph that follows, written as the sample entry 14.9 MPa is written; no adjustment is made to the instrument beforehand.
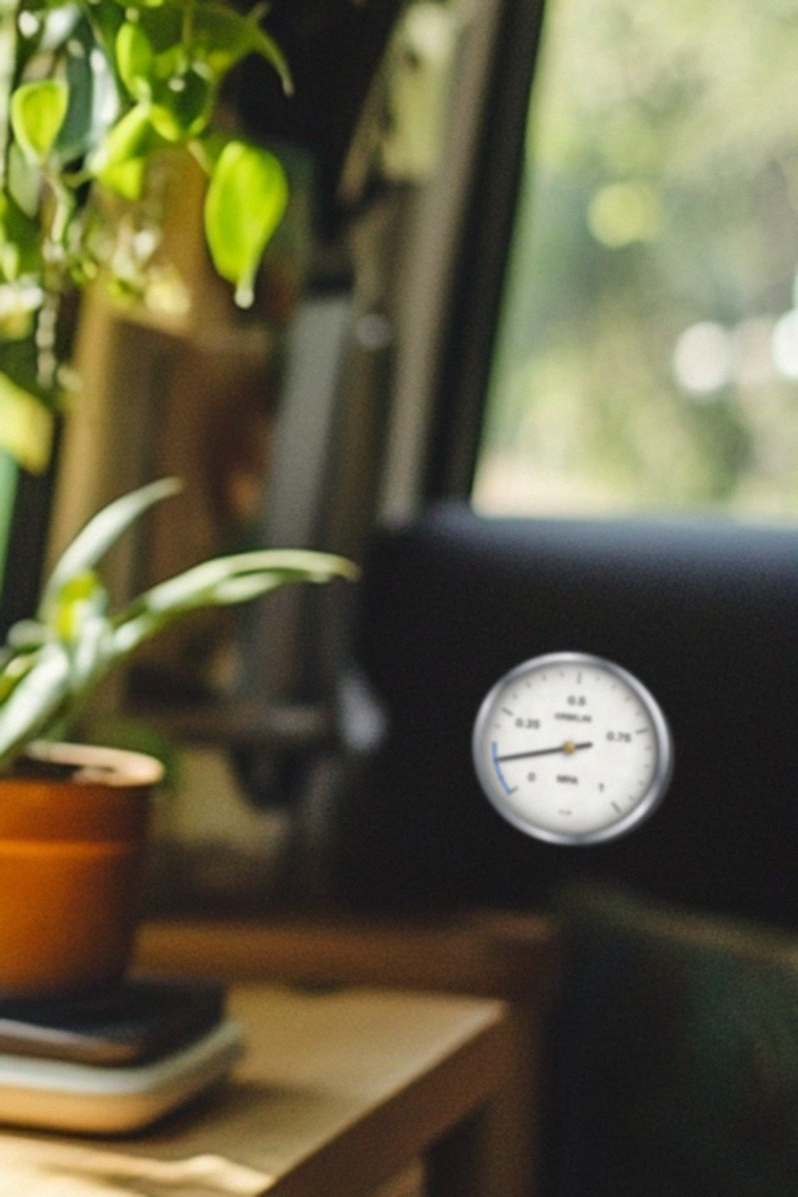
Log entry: 0.1 MPa
